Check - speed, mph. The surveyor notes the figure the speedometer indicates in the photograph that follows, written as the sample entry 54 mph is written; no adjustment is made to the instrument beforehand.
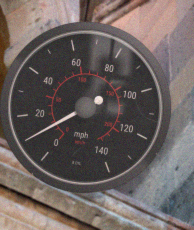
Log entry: 10 mph
